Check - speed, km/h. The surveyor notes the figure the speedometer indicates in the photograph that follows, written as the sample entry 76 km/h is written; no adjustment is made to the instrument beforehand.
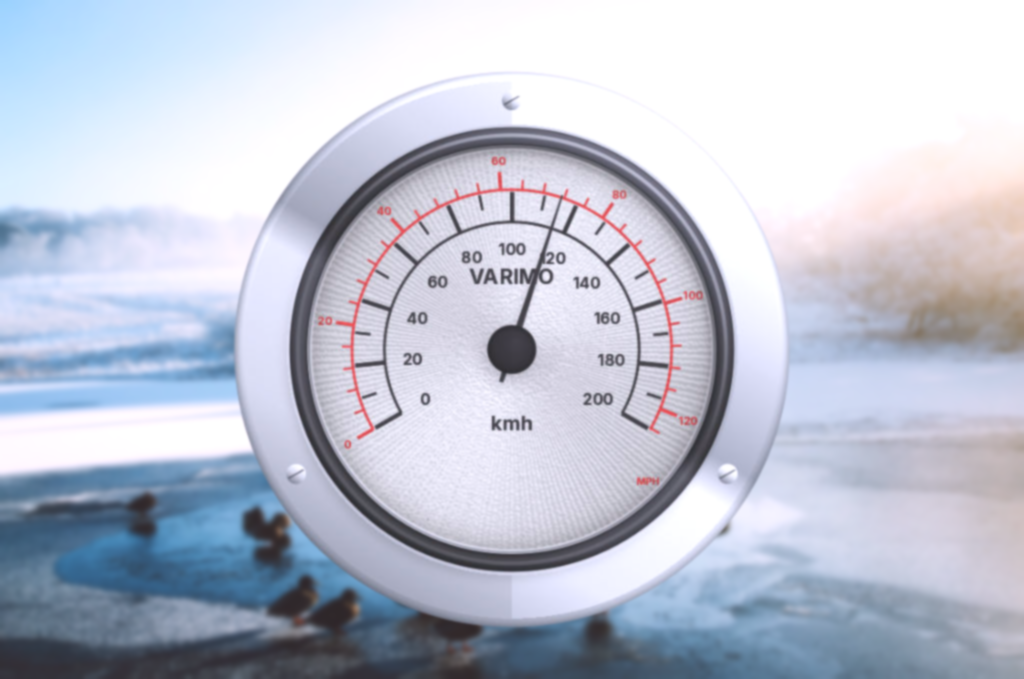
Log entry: 115 km/h
